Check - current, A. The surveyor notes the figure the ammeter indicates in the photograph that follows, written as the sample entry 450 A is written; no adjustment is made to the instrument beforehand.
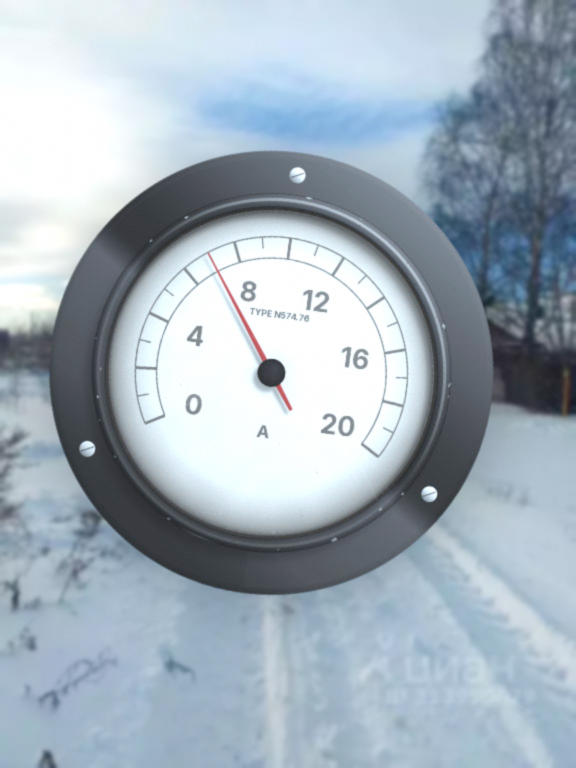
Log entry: 7 A
